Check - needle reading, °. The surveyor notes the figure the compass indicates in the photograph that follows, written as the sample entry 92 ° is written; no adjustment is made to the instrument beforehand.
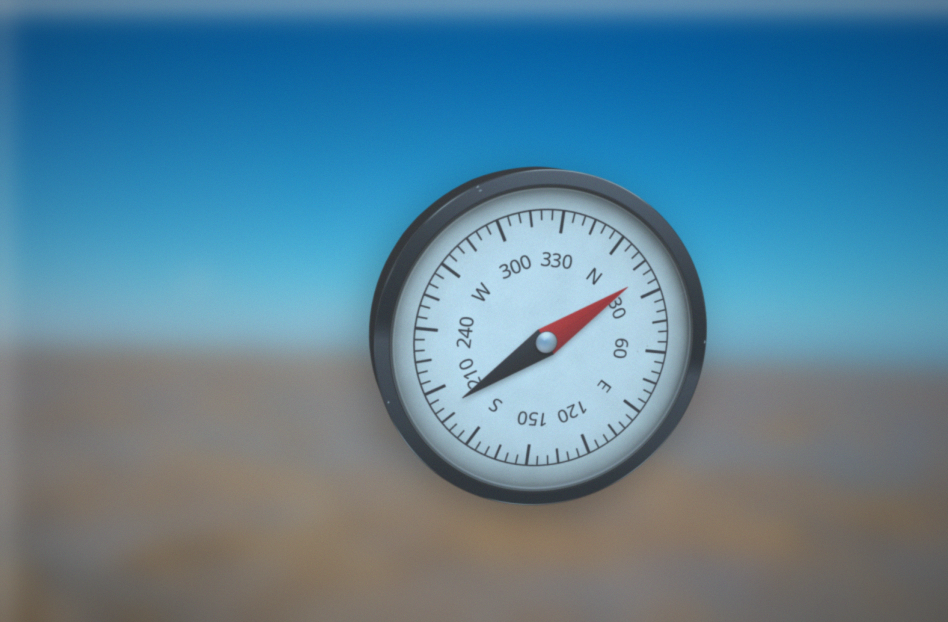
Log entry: 20 °
